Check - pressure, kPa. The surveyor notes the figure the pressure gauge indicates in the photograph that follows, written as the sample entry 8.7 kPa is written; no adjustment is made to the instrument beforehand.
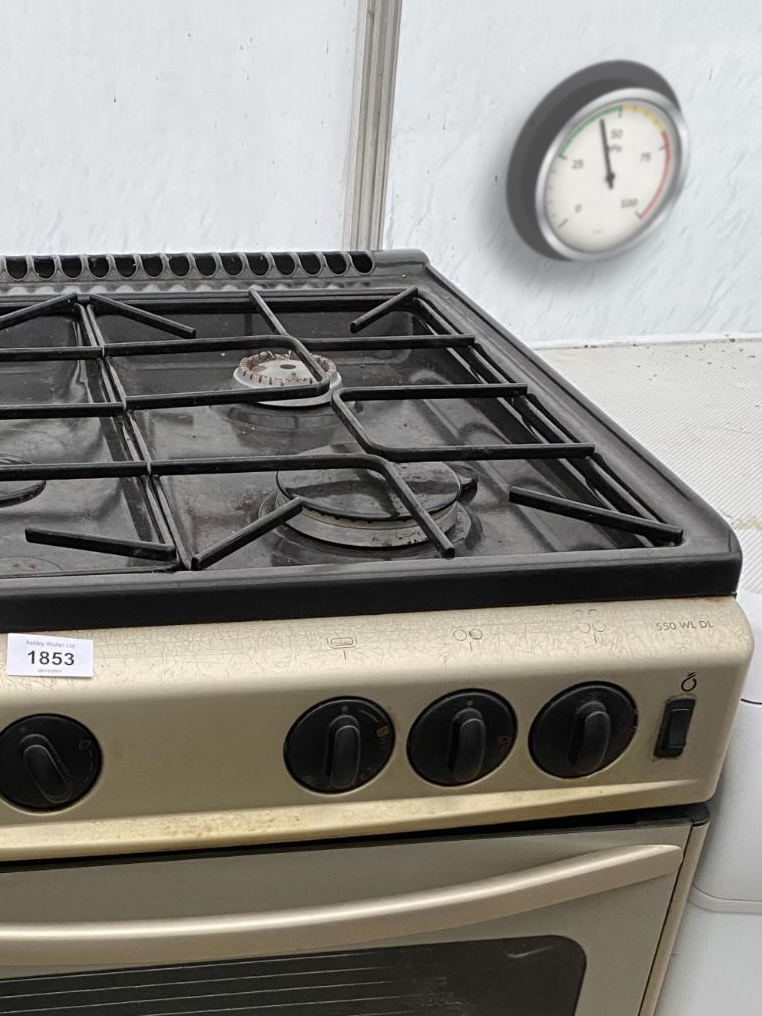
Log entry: 42.5 kPa
